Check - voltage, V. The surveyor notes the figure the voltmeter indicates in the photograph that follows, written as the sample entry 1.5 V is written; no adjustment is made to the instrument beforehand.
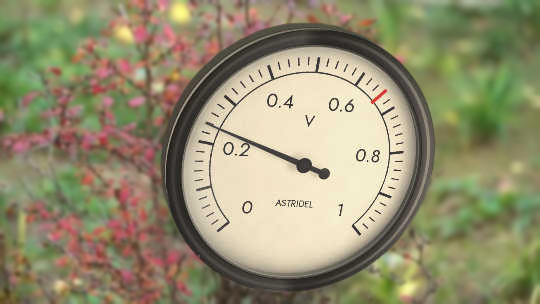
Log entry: 0.24 V
